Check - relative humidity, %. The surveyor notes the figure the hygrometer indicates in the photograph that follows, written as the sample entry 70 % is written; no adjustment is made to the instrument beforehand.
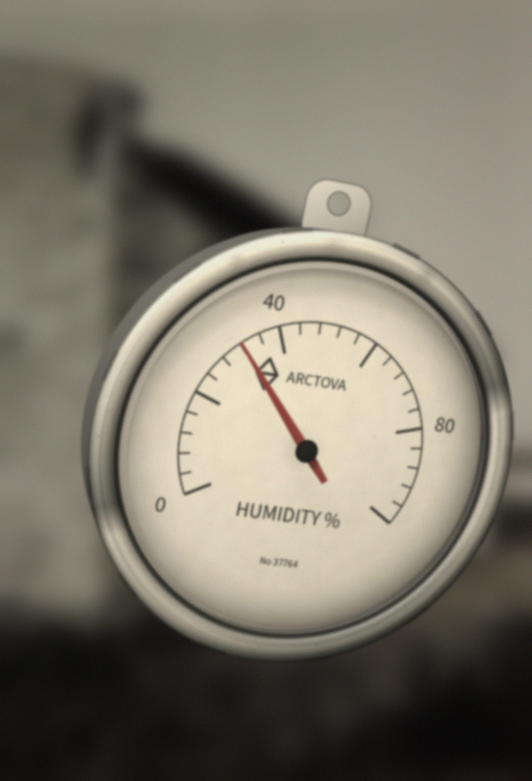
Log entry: 32 %
